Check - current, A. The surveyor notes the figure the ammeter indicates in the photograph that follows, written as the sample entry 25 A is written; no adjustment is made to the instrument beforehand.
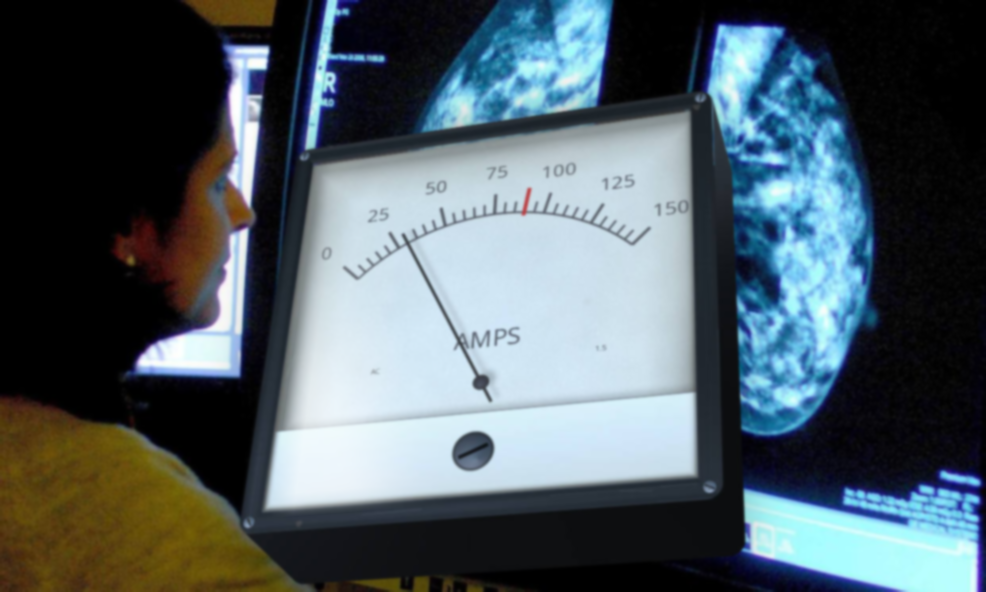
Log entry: 30 A
